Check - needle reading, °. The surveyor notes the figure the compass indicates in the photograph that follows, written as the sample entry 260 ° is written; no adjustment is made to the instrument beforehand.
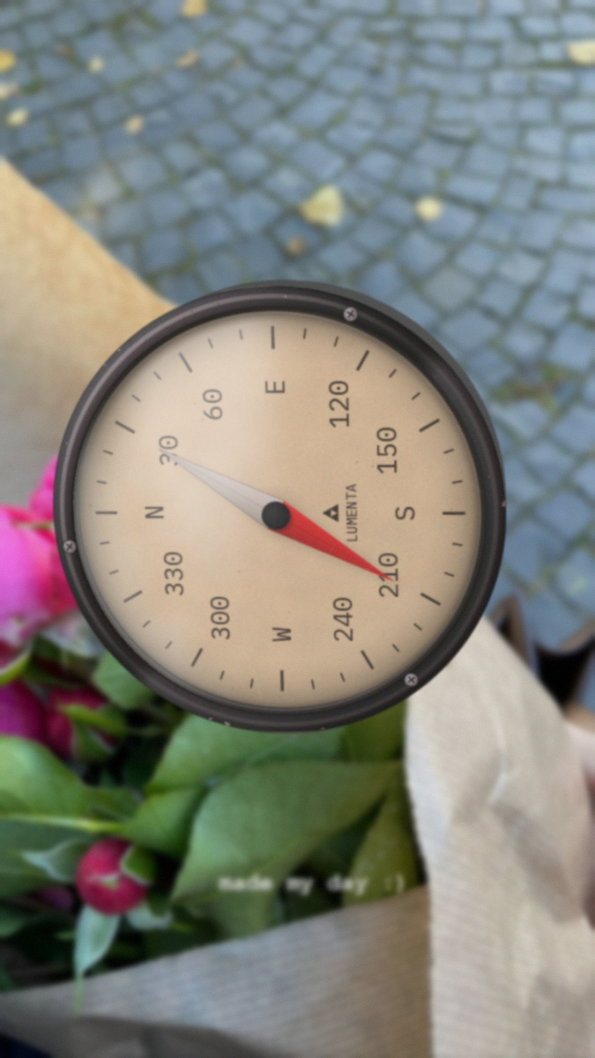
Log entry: 210 °
